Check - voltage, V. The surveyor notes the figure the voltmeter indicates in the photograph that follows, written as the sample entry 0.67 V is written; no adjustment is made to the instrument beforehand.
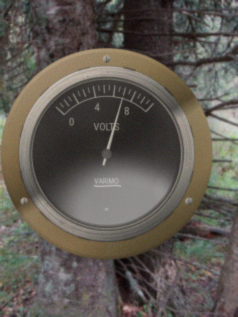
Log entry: 7 V
